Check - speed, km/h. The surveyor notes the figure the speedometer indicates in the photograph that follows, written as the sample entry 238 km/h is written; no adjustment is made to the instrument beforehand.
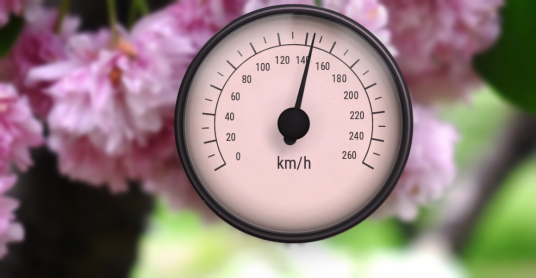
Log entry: 145 km/h
